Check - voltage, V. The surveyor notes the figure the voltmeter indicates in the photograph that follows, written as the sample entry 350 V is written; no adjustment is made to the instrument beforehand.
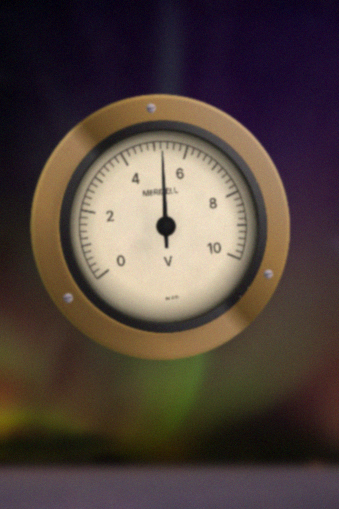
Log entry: 5.2 V
